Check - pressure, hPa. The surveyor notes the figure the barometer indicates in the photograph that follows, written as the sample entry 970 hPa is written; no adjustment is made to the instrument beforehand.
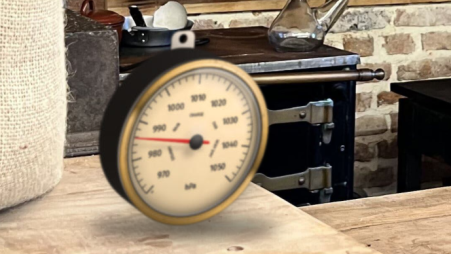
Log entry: 986 hPa
